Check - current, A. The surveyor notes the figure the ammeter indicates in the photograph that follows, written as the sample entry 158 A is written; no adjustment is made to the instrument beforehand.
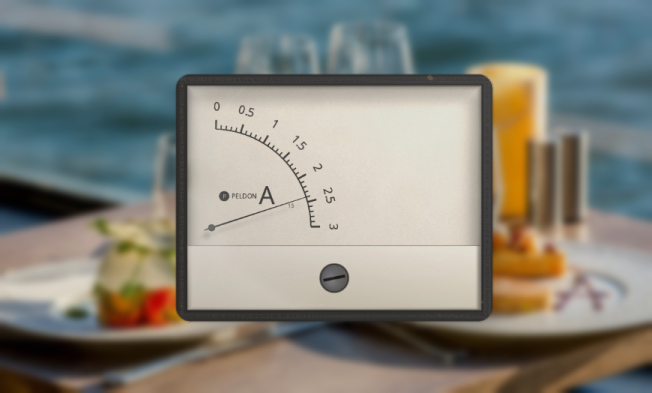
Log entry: 2.4 A
